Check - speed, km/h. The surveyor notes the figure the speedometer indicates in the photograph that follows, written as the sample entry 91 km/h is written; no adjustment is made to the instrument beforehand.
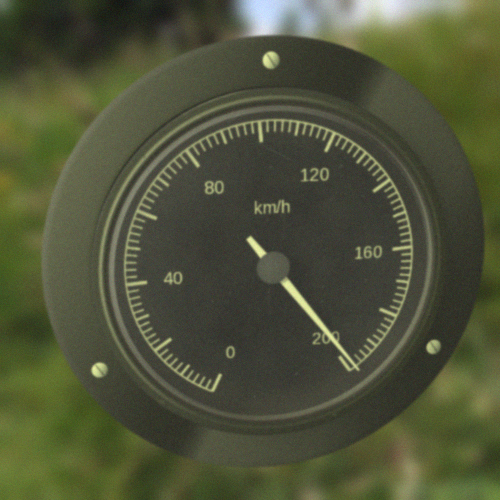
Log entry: 198 km/h
